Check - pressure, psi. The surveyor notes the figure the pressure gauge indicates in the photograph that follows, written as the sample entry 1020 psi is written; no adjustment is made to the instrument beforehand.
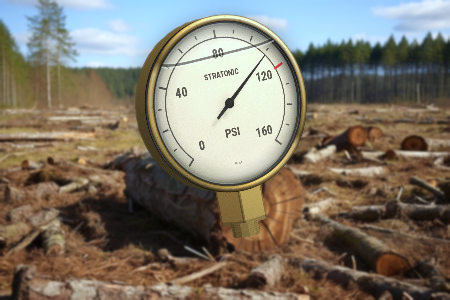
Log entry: 110 psi
